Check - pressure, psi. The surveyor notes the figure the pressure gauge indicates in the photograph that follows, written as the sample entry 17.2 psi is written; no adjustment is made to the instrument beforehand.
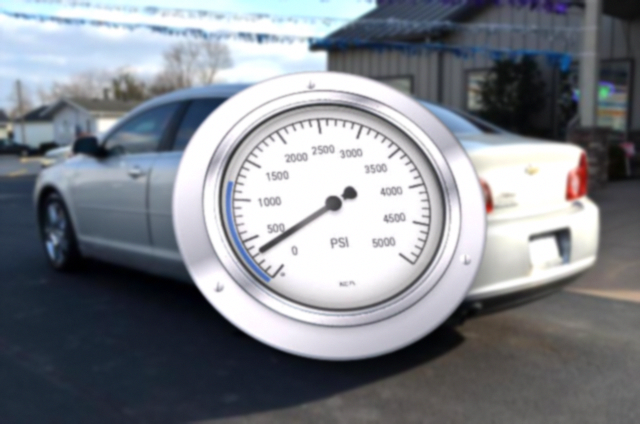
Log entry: 300 psi
